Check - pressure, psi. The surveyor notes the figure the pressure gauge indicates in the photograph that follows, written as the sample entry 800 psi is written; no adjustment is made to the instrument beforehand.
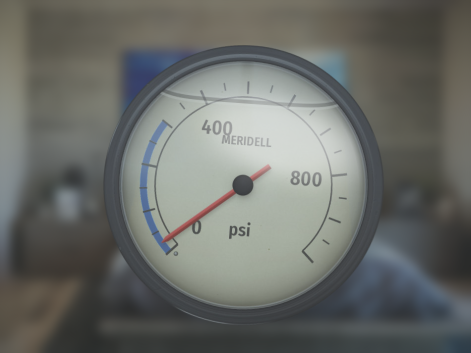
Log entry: 25 psi
